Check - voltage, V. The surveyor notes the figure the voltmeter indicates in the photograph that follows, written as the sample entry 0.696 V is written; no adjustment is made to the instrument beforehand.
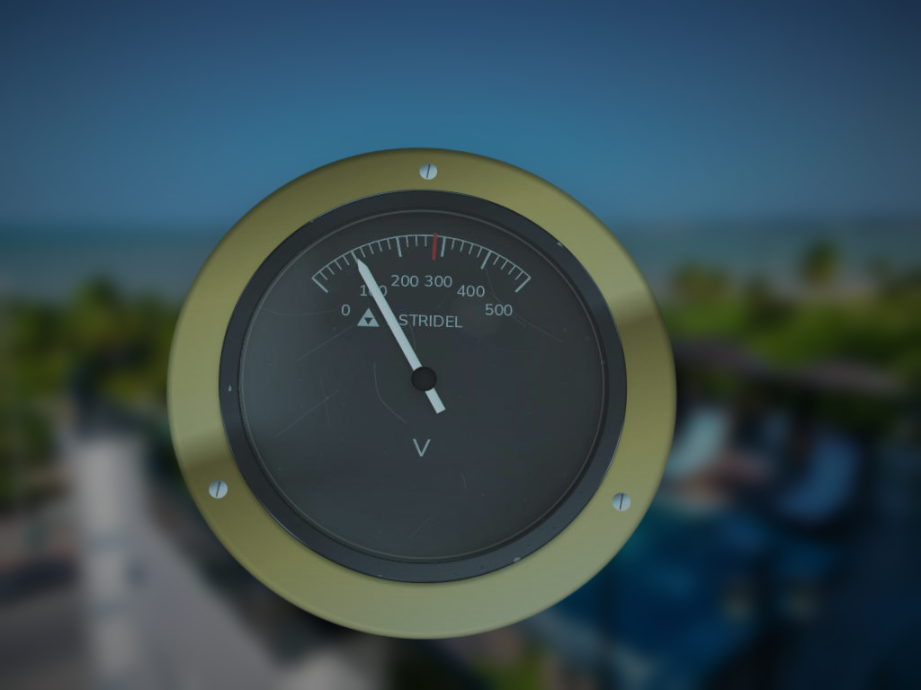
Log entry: 100 V
